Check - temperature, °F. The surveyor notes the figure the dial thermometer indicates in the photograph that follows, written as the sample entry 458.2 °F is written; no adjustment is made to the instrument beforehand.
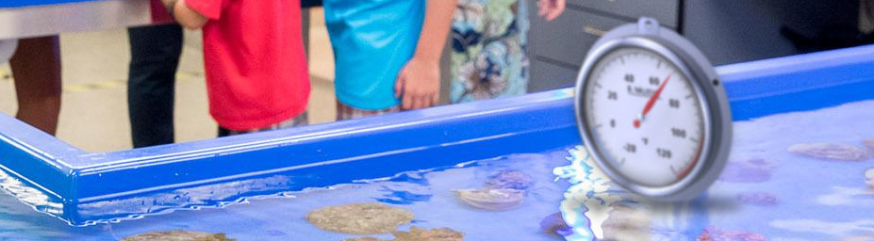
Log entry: 68 °F
